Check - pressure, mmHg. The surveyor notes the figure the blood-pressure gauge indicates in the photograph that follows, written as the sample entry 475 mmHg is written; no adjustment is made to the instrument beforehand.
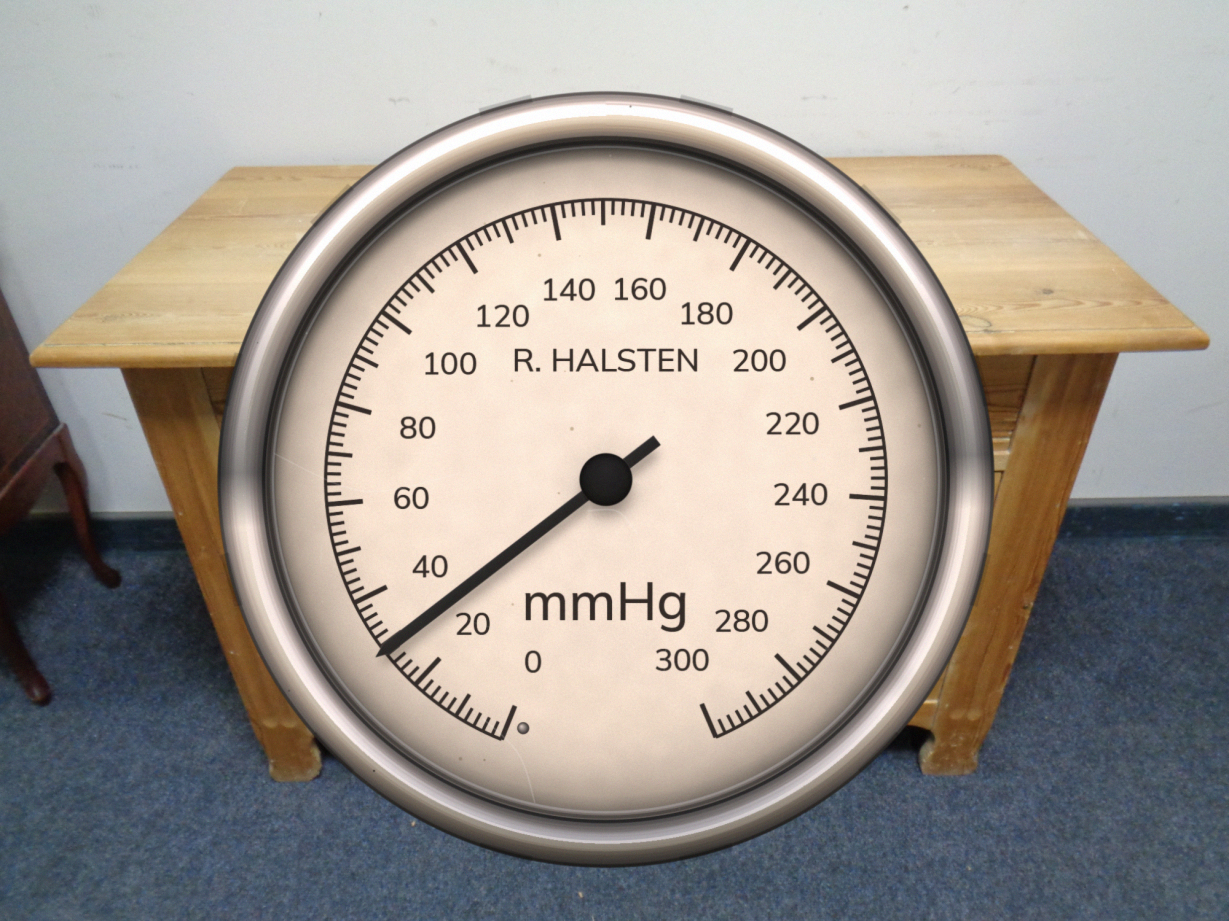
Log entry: 29 mmHg
